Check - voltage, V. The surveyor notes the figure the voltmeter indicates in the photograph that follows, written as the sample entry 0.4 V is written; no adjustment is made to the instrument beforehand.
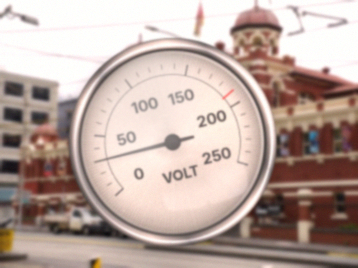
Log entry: 30 V
